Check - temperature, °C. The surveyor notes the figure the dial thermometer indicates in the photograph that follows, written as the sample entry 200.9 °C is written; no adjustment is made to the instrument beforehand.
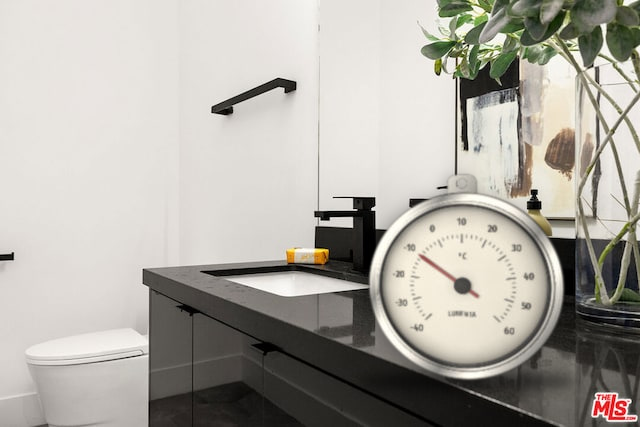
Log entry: -10 °C
